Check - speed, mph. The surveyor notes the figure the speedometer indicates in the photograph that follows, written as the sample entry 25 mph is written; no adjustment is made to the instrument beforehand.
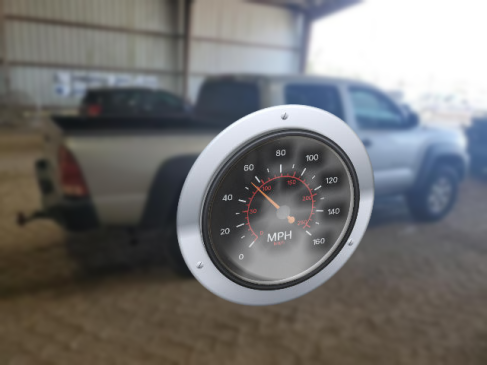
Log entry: 55 mph
